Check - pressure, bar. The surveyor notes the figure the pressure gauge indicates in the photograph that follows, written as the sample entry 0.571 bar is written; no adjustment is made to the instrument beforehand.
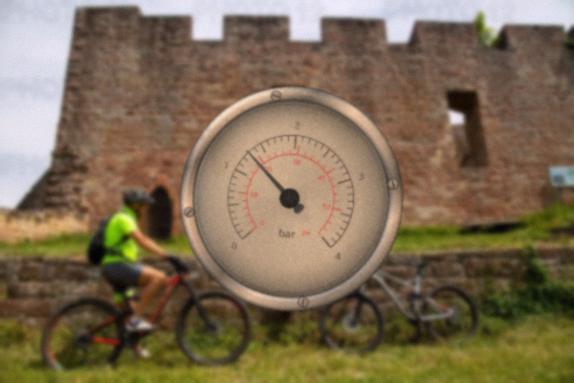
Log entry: 1.3 bar
